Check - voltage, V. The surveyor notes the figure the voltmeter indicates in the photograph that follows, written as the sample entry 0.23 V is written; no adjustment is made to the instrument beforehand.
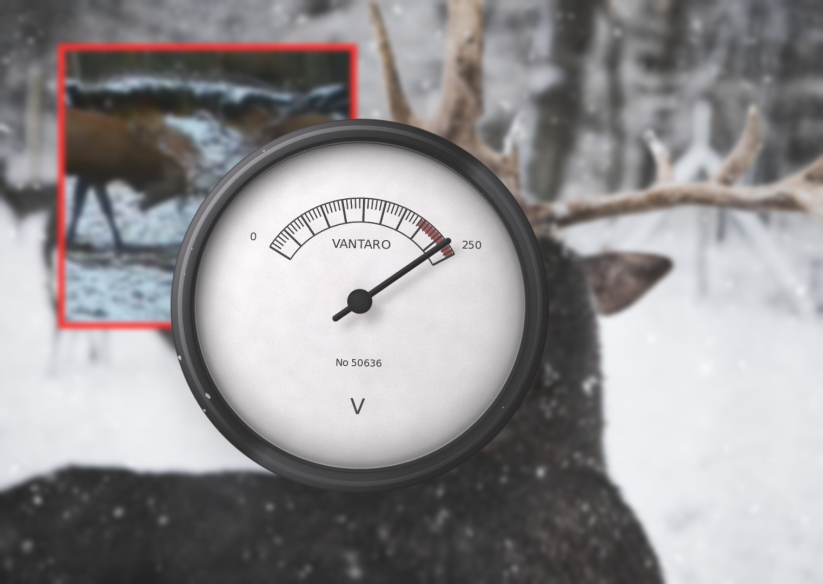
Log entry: 235 V
